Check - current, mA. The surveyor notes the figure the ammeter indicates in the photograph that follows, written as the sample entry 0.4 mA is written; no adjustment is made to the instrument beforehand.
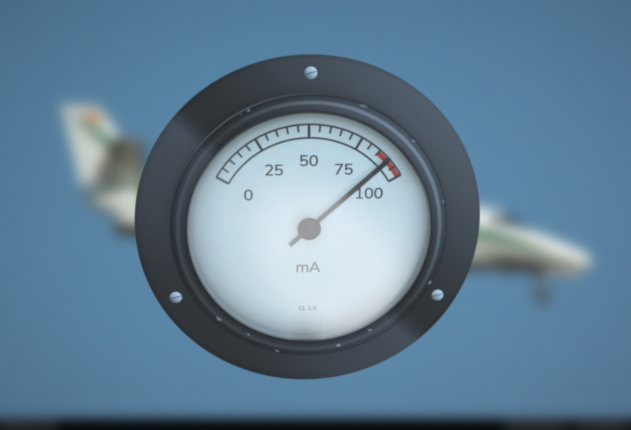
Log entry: 90 mA
